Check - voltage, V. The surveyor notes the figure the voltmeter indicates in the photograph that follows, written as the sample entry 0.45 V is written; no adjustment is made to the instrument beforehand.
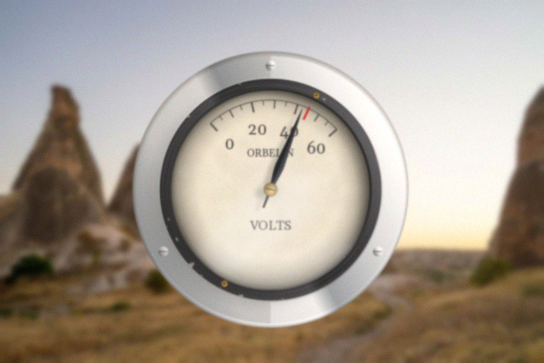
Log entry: 42.5 V
